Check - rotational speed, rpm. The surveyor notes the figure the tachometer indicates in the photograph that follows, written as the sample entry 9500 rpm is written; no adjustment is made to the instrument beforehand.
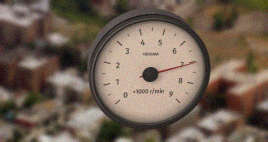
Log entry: 7000 rpm
